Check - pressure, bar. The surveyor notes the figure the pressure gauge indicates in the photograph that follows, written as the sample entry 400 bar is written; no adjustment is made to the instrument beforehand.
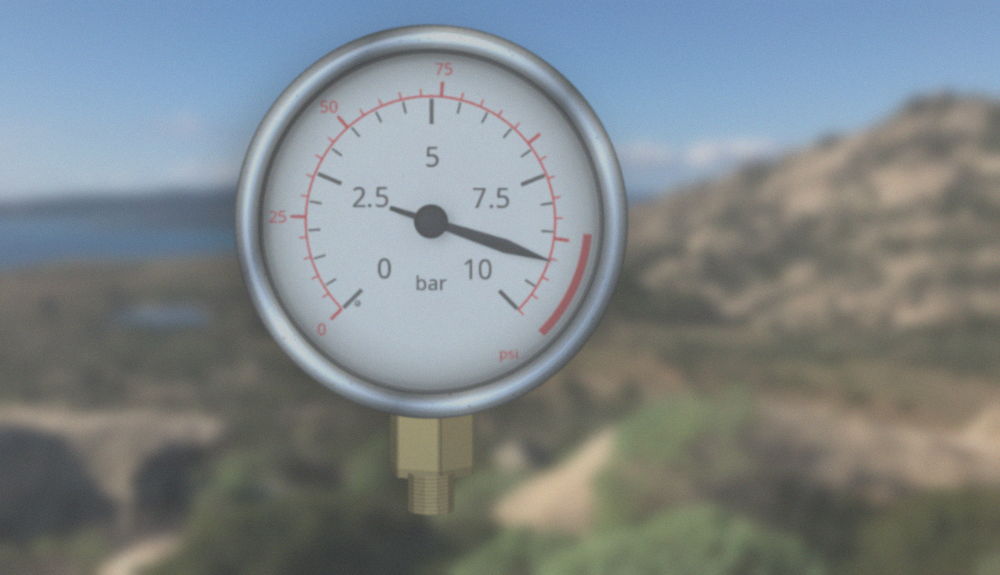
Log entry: 9 bar
